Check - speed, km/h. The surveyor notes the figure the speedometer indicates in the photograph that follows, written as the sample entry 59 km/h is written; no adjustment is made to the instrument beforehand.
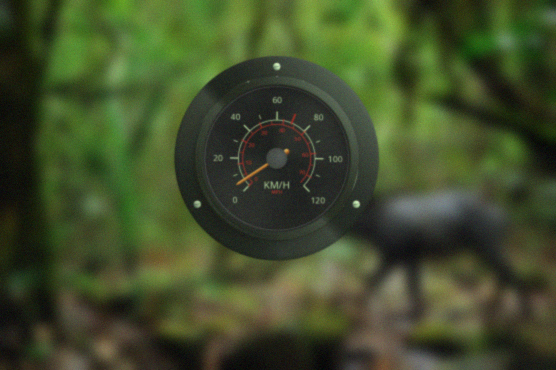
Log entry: 5 km/h
